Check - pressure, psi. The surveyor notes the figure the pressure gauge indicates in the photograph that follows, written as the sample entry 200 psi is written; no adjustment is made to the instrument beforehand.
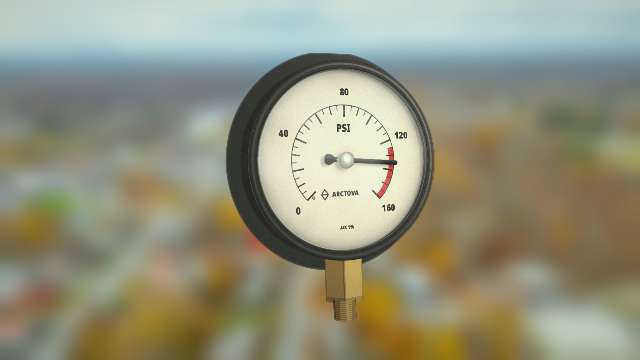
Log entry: 135 psi
